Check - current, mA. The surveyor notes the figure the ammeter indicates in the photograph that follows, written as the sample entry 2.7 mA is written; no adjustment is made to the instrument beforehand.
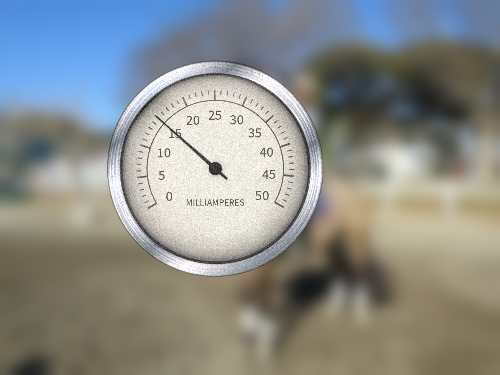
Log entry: 15 mA
